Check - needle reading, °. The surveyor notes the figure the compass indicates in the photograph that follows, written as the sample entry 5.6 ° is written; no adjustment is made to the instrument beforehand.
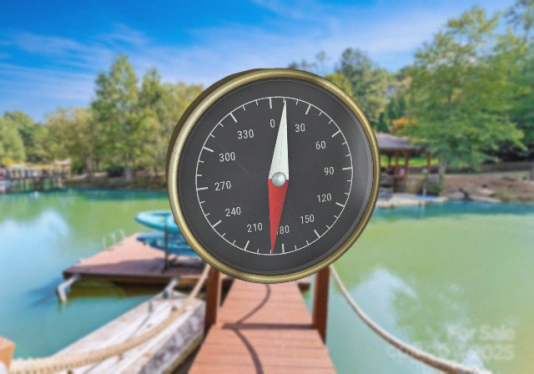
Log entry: 190 °
